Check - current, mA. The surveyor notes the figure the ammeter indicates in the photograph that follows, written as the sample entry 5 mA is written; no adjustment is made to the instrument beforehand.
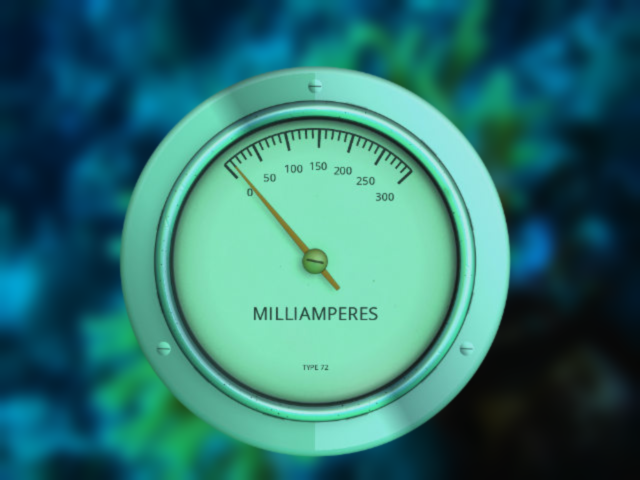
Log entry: 10 mA
